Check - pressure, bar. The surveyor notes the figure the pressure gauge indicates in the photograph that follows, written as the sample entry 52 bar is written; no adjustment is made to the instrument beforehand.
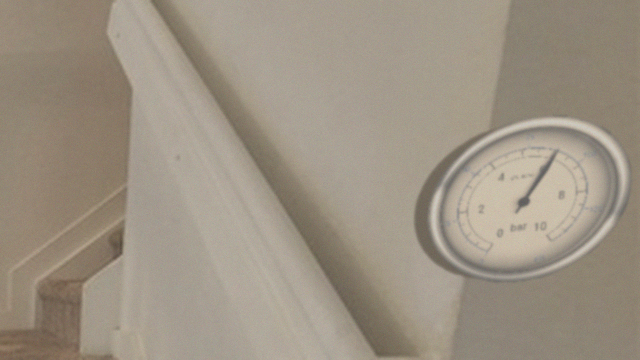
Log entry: 6 bar
